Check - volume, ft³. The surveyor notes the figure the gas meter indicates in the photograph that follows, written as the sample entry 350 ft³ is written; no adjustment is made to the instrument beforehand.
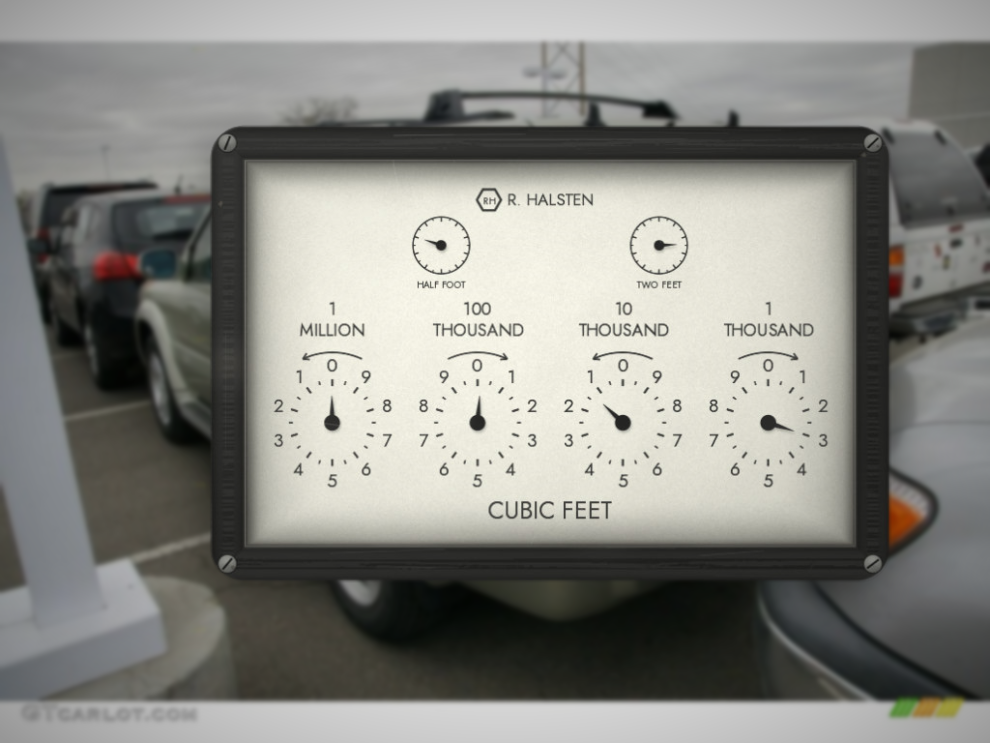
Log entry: 1300 ft³
